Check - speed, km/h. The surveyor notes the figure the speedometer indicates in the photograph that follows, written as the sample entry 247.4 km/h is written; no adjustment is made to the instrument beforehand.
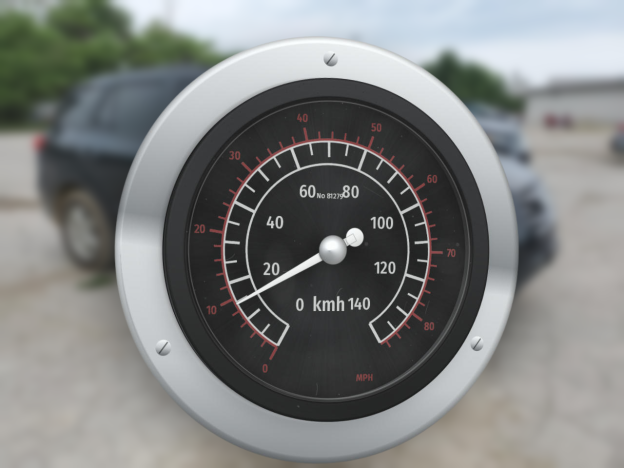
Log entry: 15 km/h
